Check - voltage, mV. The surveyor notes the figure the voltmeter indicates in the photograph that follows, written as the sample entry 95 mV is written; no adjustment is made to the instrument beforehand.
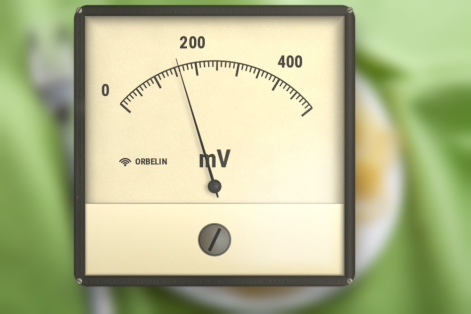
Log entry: 160 mV
